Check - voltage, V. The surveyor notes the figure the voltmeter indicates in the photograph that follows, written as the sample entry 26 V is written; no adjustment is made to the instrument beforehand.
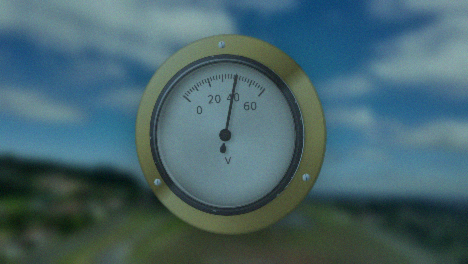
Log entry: 40 V
